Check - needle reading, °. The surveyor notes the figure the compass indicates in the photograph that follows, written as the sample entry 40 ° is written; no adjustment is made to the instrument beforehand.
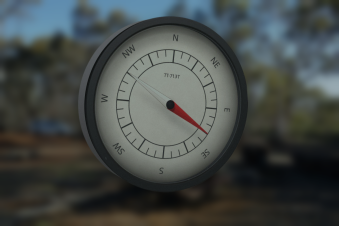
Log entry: 120 °
